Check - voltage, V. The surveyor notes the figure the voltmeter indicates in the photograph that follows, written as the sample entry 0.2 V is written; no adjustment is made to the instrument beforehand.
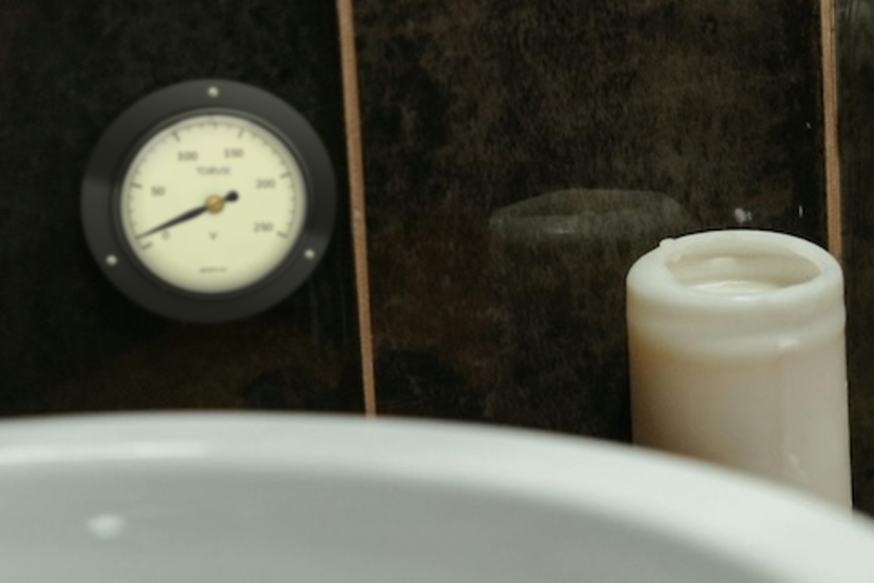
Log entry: 10 V
